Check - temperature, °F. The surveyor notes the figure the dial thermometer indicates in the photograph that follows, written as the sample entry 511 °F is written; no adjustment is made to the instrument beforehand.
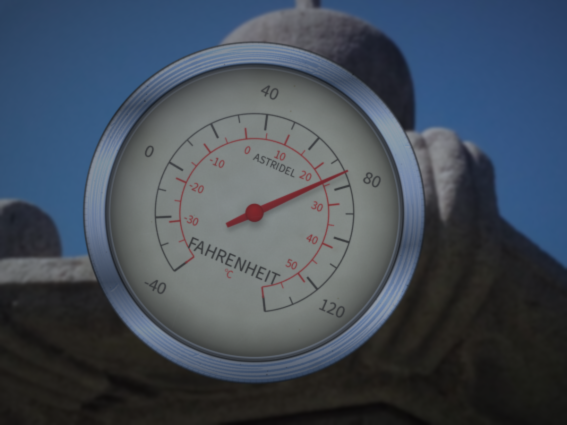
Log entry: 75 °F
